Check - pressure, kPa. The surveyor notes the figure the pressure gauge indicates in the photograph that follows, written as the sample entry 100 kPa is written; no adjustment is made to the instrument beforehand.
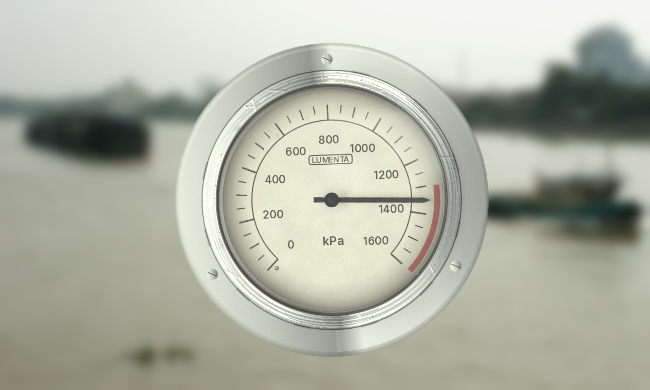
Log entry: 1350 kPa
